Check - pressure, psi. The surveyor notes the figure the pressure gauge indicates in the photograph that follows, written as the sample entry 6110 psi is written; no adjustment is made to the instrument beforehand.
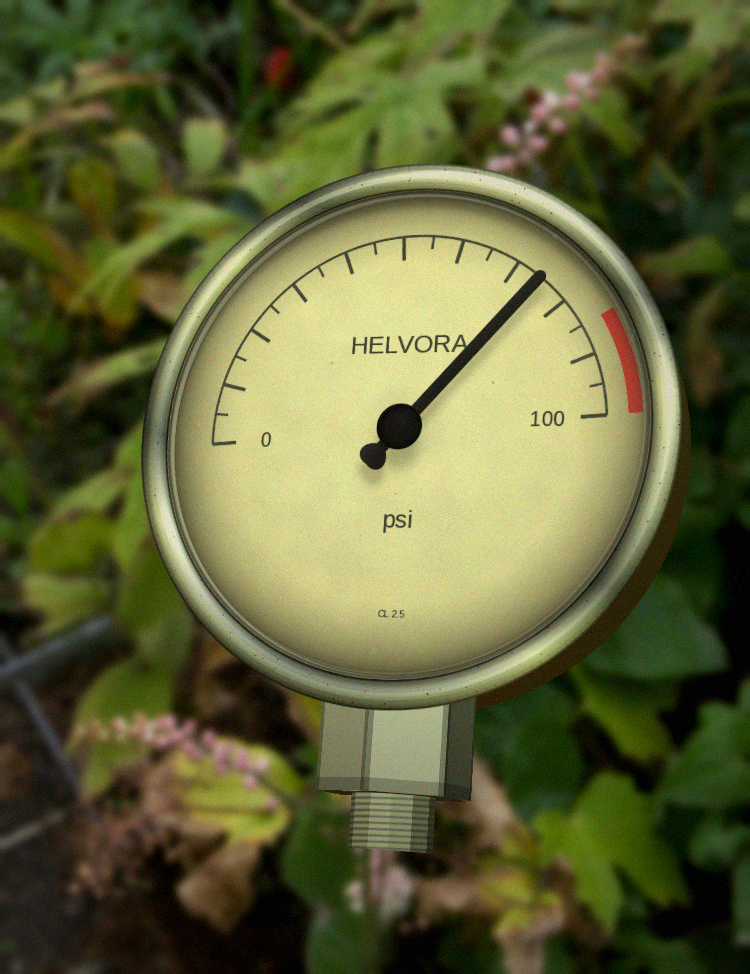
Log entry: 75 psi
